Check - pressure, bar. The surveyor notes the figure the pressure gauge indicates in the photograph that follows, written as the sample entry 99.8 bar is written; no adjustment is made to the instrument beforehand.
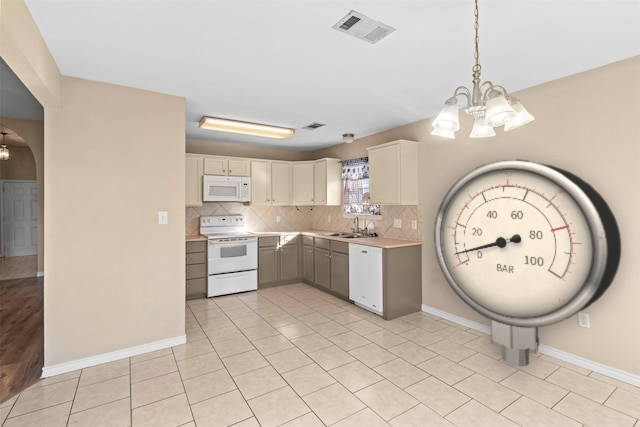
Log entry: 5 bar
